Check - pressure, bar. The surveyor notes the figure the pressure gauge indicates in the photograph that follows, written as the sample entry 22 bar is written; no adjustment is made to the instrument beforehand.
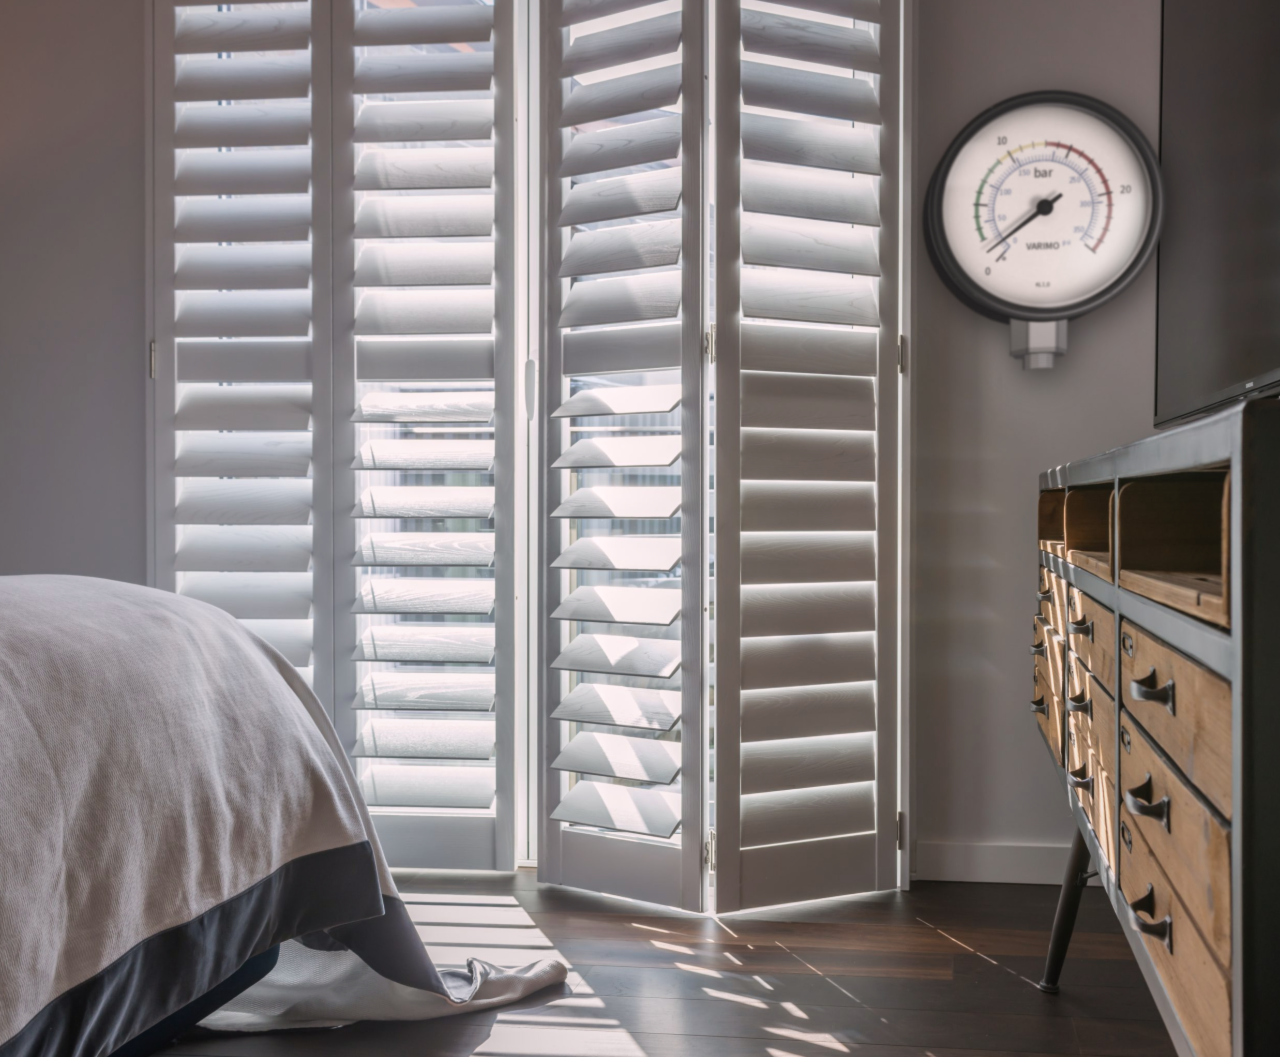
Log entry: 1 bar
